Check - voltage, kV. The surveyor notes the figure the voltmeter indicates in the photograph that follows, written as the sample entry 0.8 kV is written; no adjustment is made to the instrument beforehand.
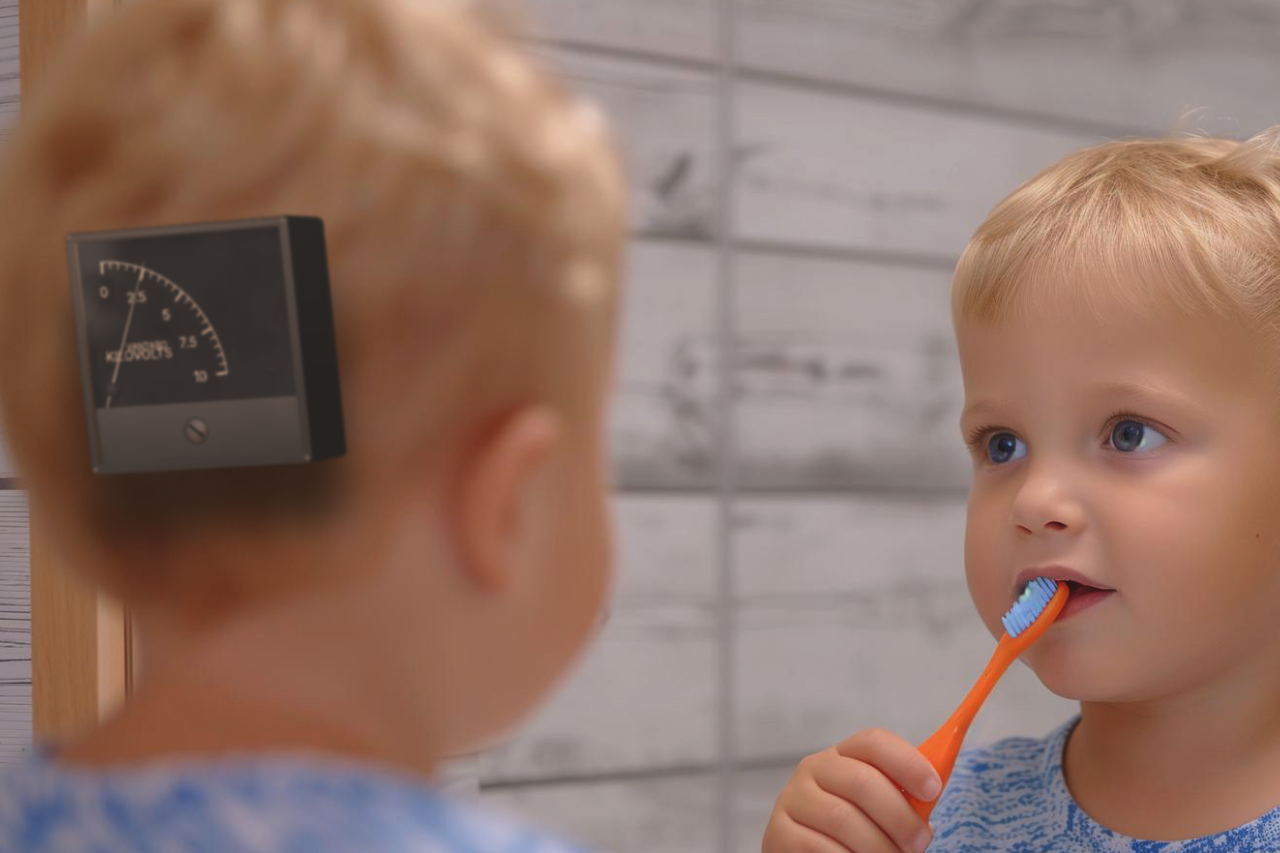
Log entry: 2.5 kV
